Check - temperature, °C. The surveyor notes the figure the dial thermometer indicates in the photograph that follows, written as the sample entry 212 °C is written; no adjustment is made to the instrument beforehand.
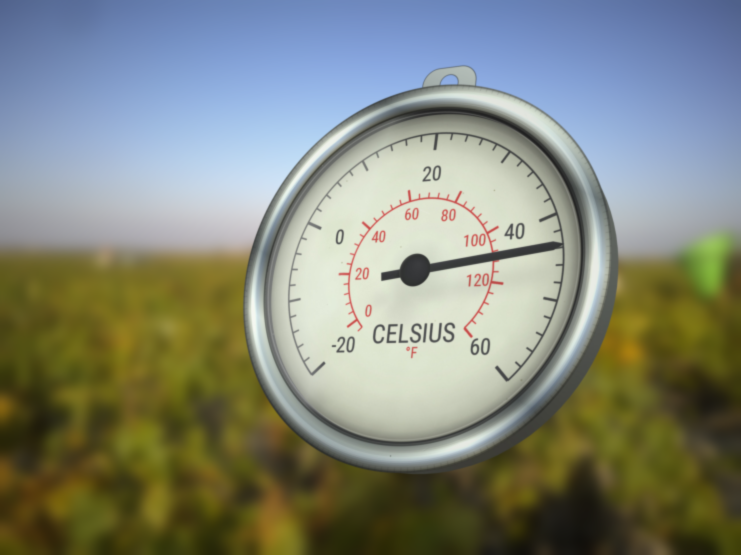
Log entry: 44 °C
